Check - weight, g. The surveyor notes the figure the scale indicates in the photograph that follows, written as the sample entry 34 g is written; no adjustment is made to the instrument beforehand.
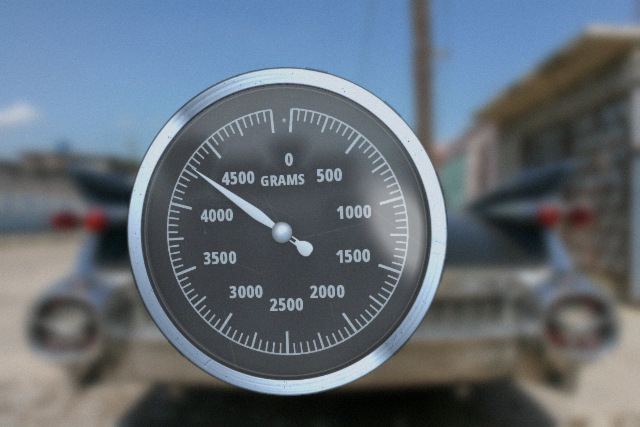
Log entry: 4300 g
